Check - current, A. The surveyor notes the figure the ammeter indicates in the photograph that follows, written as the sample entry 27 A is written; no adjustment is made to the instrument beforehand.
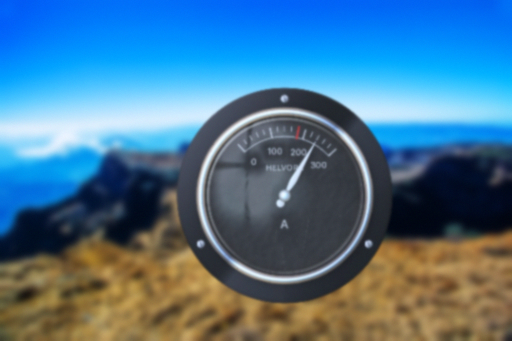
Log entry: 240 A
